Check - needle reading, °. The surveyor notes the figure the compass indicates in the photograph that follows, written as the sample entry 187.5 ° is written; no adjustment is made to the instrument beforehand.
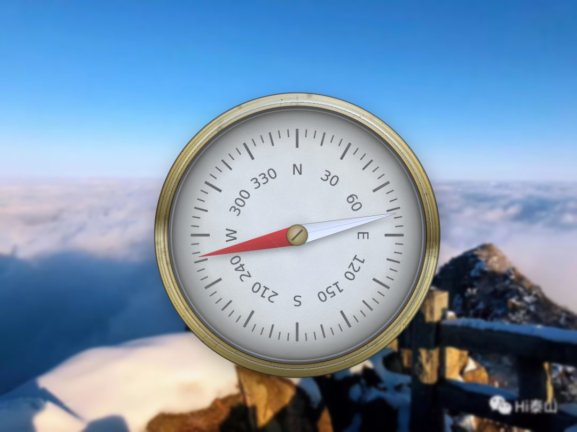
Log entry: 257.5 °
